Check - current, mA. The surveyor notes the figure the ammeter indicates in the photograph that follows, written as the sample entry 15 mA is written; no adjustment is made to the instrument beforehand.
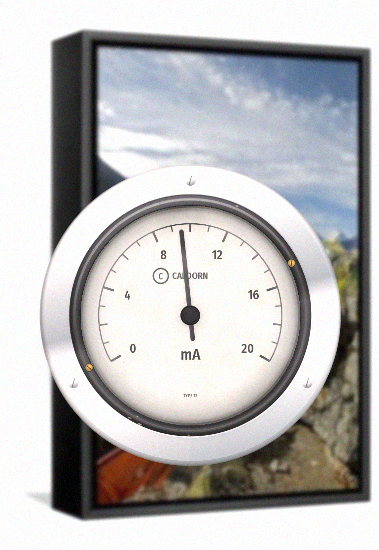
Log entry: 9.5 mA
